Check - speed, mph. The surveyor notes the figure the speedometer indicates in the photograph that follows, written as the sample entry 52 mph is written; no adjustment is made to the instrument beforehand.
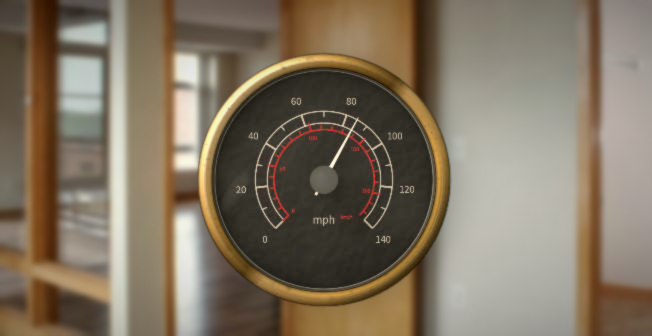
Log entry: 85 mph
